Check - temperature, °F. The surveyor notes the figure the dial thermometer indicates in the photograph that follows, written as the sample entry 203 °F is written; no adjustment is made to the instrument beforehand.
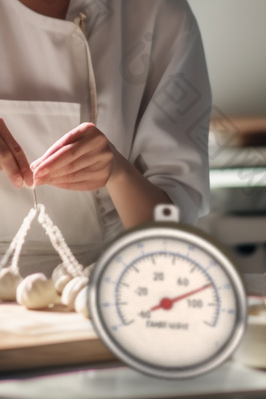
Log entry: 80 °F
